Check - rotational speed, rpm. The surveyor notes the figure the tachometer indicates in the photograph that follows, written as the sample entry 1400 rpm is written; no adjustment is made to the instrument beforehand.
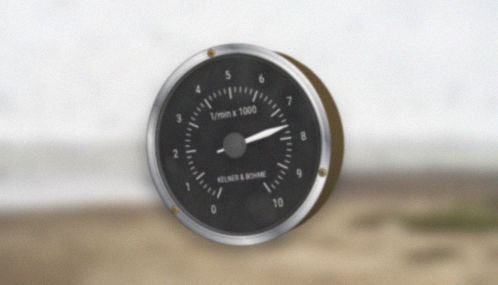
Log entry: 7600 rpm
